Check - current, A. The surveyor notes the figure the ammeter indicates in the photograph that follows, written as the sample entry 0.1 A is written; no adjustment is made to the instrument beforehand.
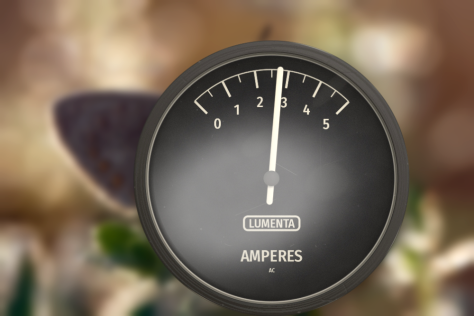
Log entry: 2.75 A
